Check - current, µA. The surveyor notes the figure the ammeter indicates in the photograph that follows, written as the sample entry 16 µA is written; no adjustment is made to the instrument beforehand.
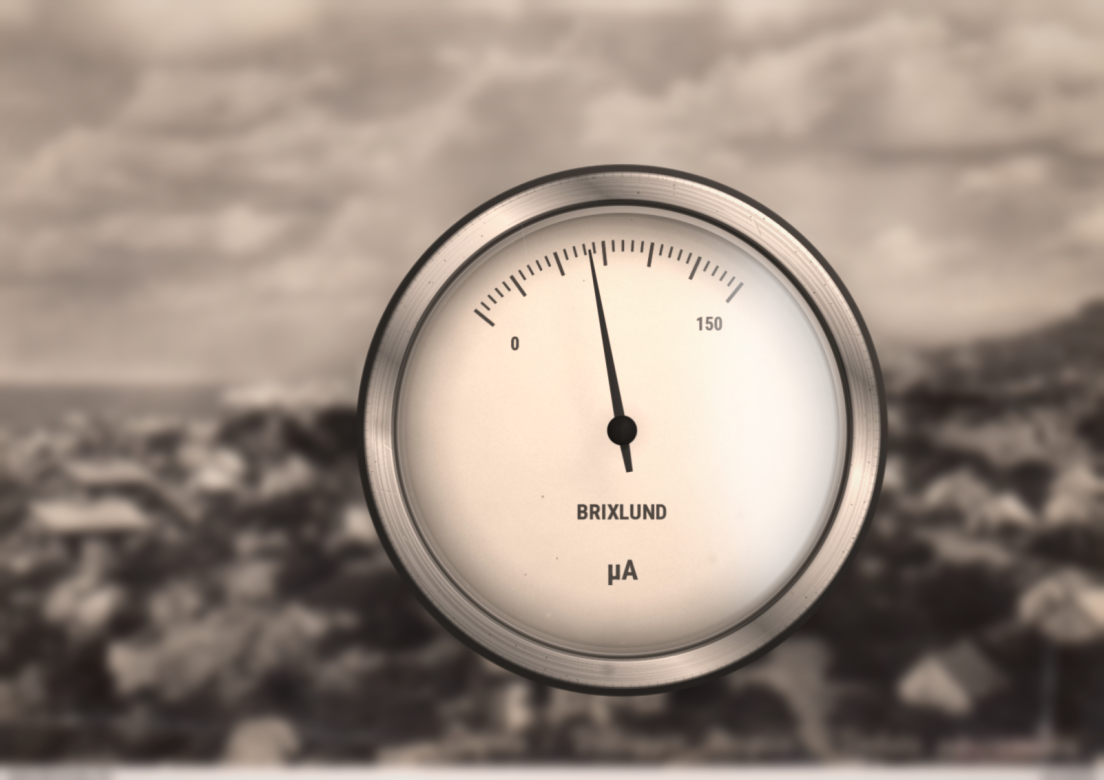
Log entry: 67.5 µA
